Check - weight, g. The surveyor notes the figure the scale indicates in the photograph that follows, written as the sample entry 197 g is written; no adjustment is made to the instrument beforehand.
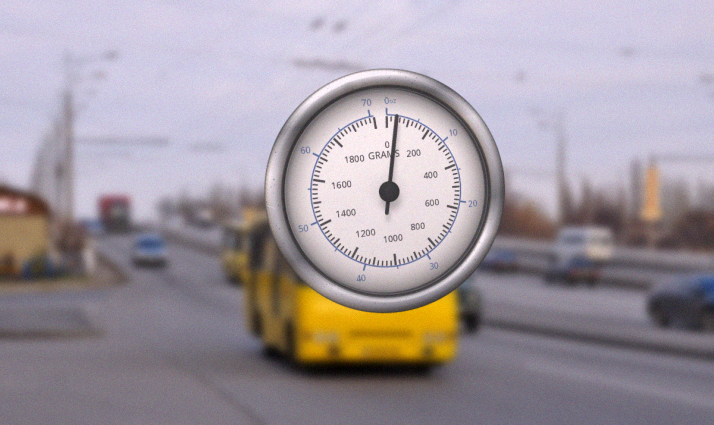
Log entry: 40 g
